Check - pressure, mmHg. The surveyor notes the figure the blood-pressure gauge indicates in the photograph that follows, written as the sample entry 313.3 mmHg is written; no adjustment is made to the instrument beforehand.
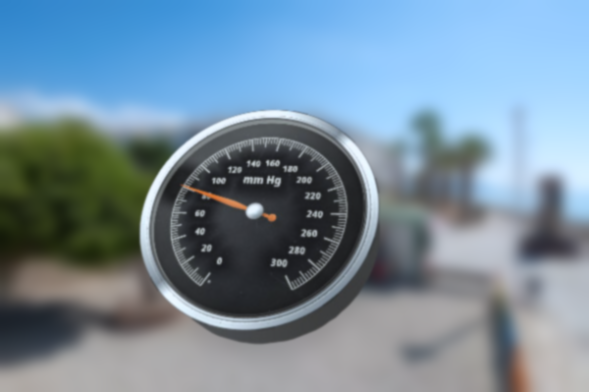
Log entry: 80 mmHg
